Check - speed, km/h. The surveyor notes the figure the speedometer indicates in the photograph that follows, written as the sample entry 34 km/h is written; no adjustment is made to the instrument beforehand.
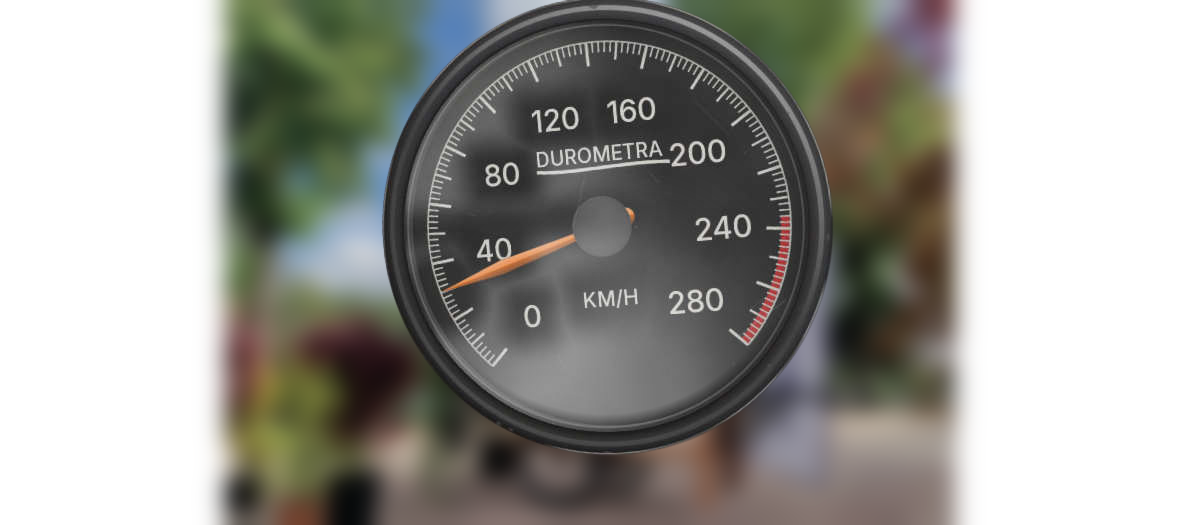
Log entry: 30 km/h
